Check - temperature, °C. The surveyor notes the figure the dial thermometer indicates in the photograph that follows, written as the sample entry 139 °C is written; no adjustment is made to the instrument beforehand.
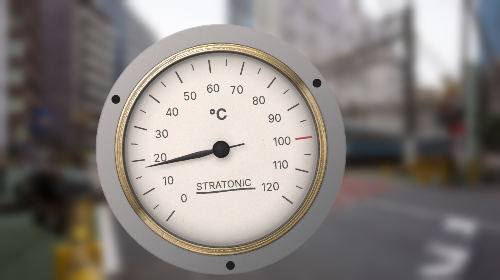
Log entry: 17.5 °C
